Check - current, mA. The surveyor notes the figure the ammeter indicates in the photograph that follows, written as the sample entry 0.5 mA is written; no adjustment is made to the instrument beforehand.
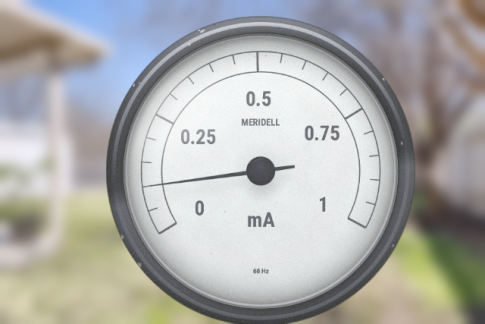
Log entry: 0.1 mA
